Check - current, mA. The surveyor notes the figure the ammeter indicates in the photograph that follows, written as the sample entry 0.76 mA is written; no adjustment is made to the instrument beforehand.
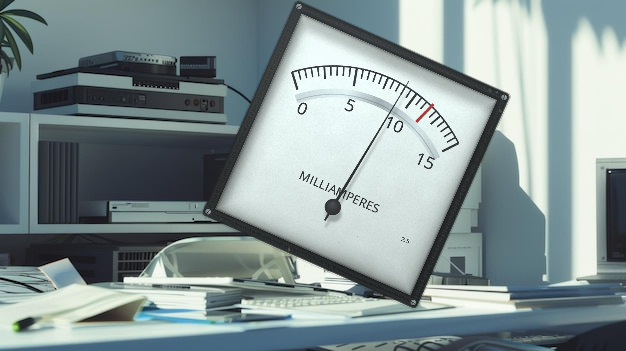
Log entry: 9 mA
